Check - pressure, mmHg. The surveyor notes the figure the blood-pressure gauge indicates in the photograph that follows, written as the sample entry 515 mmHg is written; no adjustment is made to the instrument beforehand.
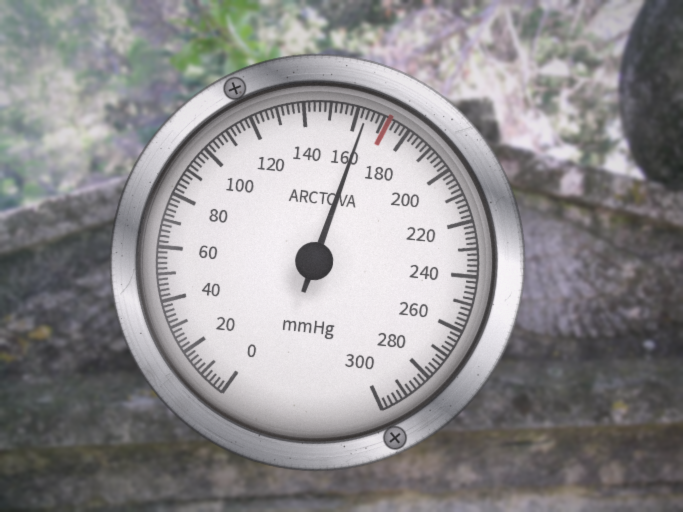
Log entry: 164 mmHg
